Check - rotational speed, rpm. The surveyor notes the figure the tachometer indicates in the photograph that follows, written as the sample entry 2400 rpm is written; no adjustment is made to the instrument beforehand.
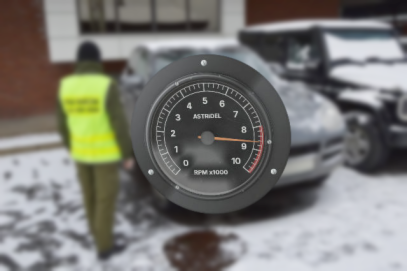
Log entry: 8600 rpm
